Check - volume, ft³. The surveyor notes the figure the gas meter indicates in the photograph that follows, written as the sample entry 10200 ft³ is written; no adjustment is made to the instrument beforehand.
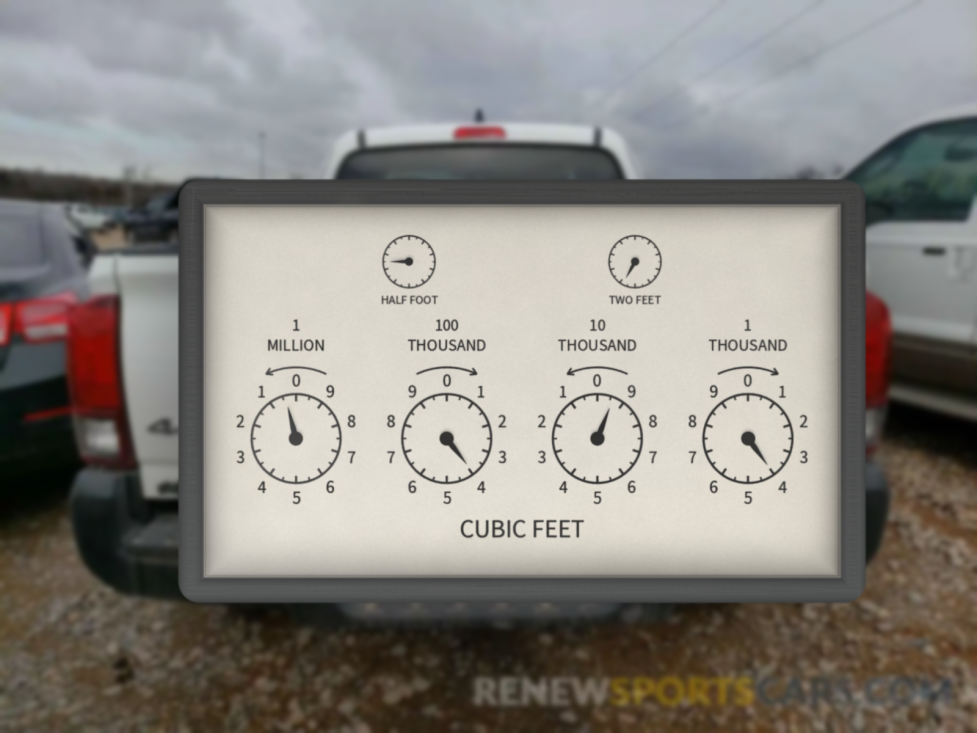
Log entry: 39400 ft³
